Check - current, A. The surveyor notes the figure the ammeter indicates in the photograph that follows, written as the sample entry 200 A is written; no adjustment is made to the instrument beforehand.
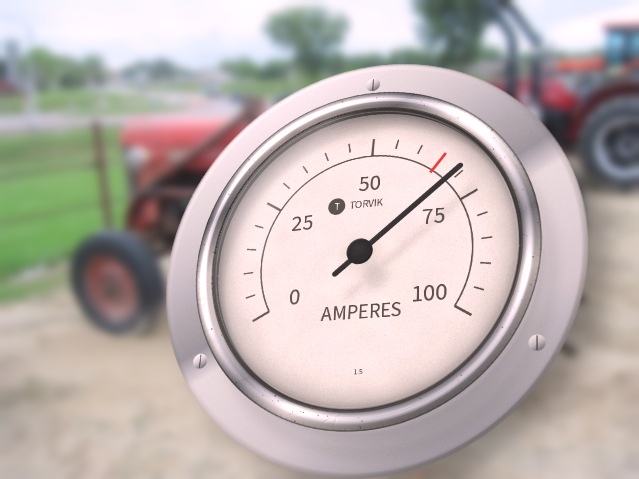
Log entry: 70 A
